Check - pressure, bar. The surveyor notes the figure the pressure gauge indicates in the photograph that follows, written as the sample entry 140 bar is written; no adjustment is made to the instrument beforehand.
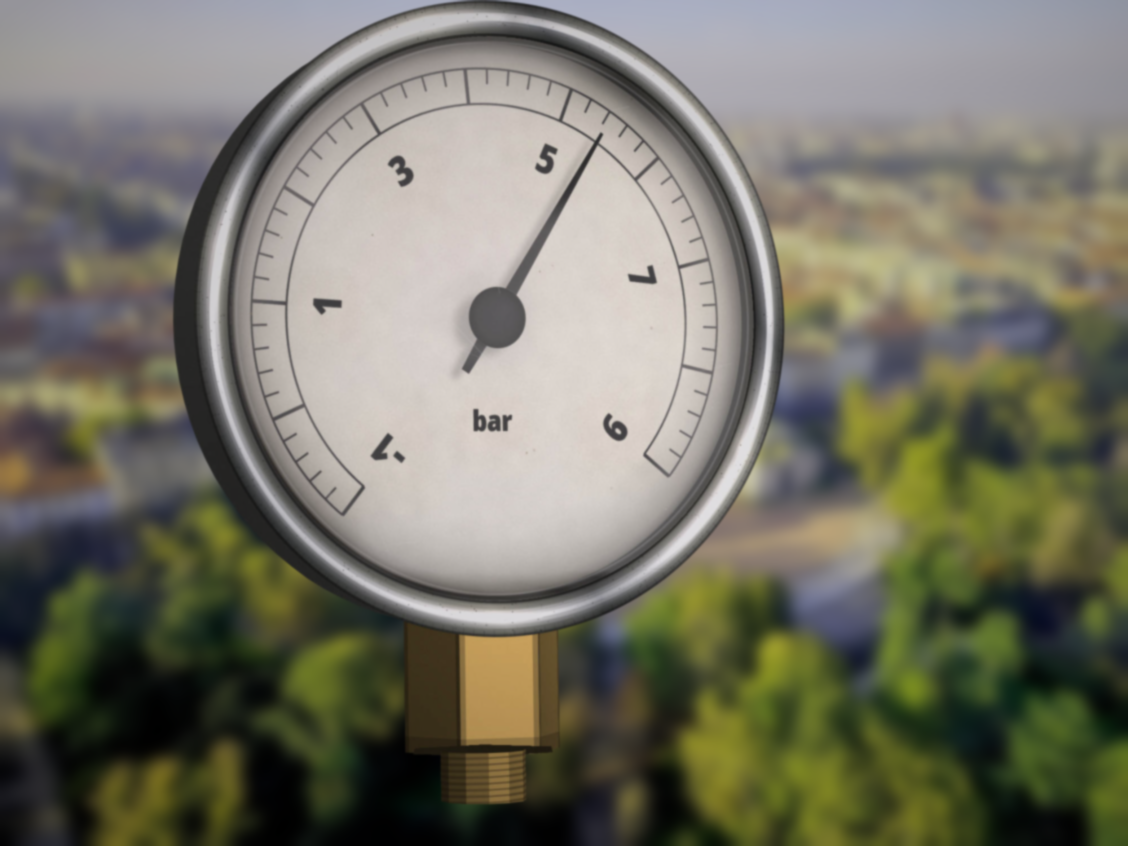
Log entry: 5.4 bar
